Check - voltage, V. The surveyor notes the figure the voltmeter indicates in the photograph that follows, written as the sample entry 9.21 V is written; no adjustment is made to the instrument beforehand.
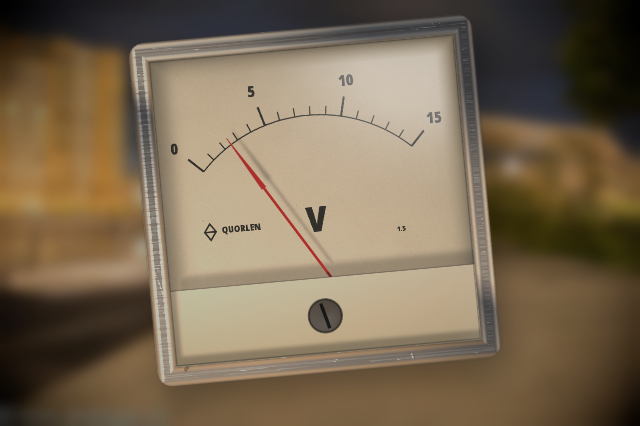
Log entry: 2.5 V
